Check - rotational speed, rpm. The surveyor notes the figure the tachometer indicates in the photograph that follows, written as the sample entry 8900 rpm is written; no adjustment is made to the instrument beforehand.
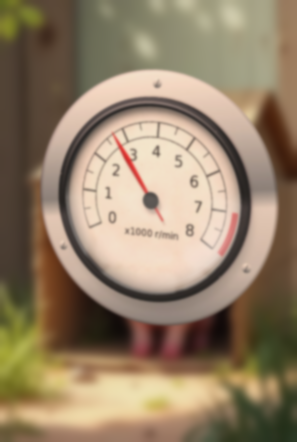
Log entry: 2750 rpm
